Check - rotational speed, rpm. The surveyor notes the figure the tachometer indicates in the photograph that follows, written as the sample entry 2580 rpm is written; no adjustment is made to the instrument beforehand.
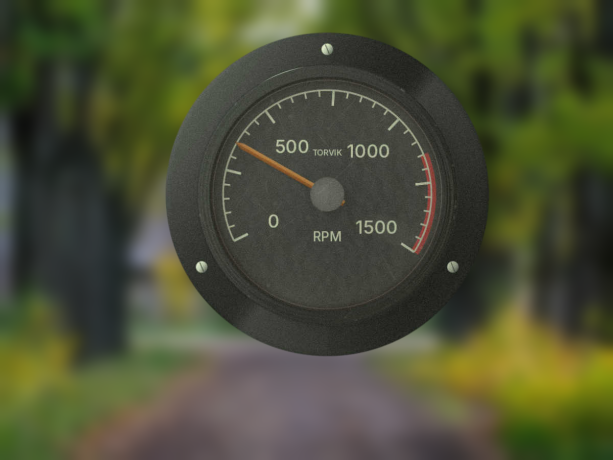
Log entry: 350 rpm
